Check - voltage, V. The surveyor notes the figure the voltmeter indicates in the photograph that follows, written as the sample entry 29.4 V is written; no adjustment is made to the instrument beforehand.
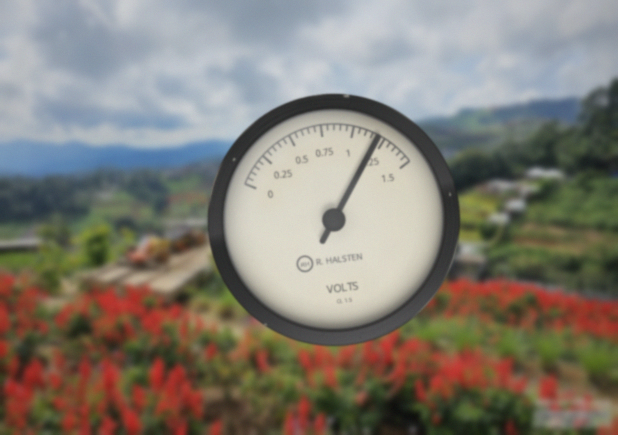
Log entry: 1.2 V
